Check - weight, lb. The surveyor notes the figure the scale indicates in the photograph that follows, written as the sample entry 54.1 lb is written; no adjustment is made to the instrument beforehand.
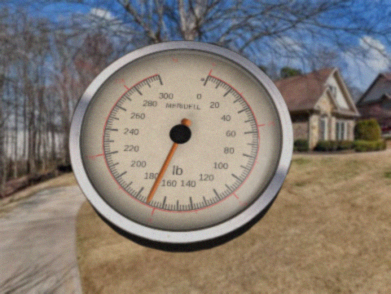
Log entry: 170 lb
